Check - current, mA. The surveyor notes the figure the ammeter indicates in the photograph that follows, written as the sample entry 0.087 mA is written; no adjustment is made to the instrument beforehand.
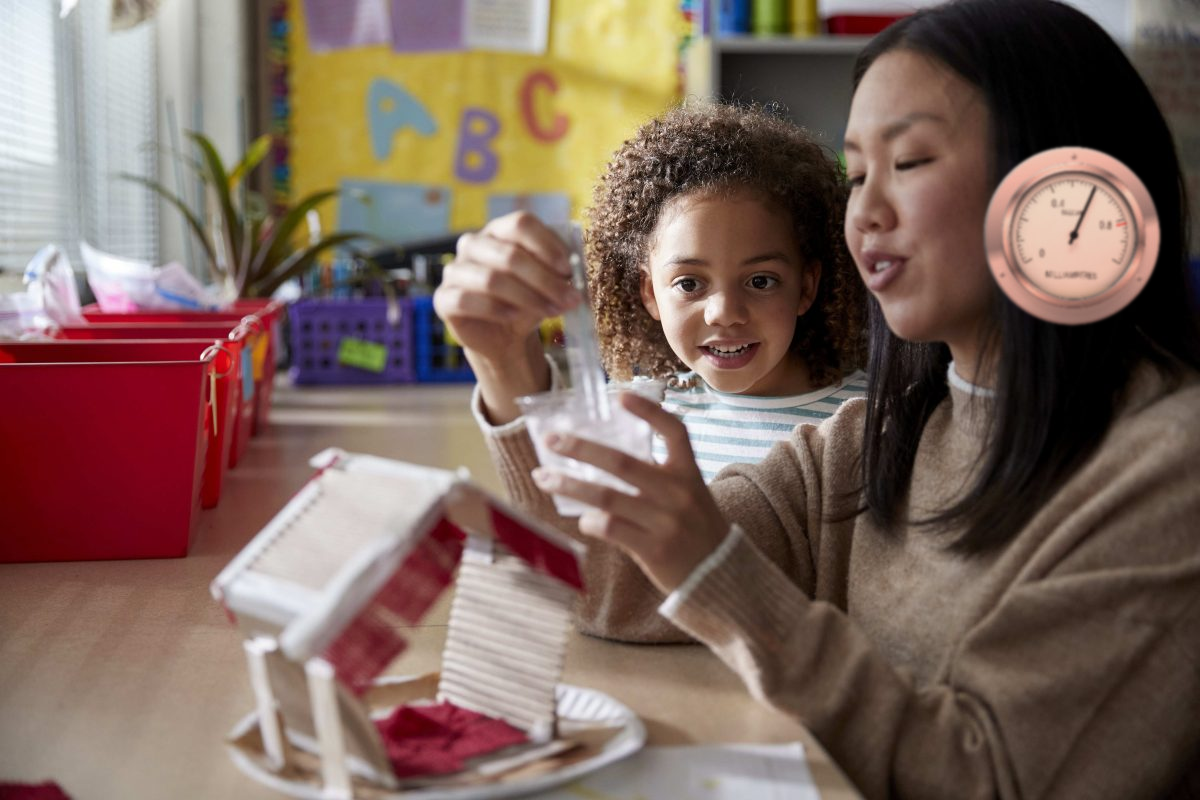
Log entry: 0.6 mA
